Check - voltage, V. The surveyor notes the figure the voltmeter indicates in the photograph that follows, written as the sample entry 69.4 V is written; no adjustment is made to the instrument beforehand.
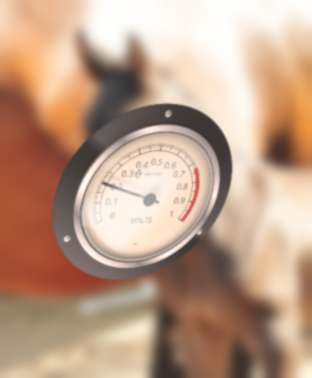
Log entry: 0.2 V
